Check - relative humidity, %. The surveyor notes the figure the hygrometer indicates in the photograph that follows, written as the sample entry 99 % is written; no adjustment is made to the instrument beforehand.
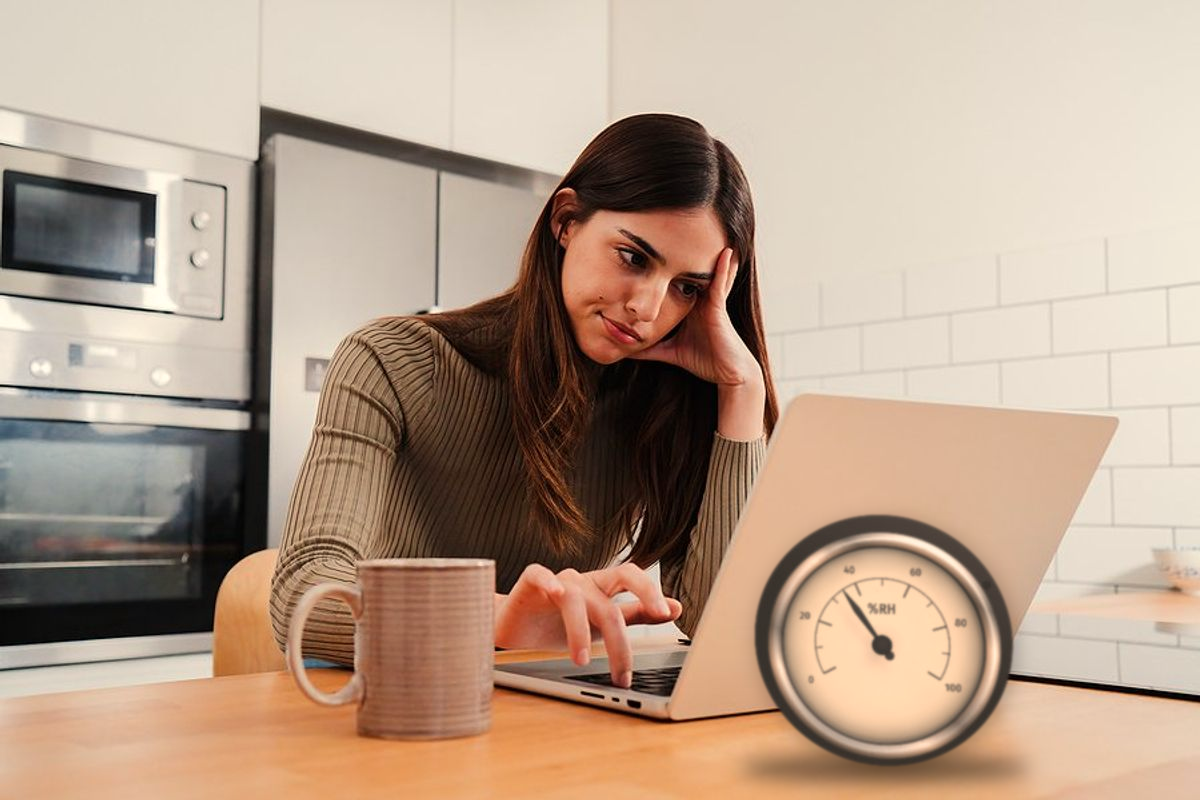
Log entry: 35 %
